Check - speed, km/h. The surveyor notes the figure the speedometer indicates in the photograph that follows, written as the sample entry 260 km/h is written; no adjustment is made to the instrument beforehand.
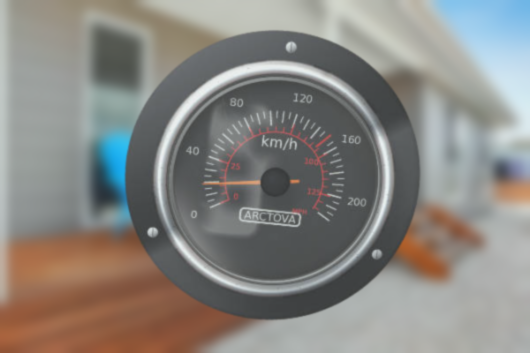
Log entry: 20 km/h
